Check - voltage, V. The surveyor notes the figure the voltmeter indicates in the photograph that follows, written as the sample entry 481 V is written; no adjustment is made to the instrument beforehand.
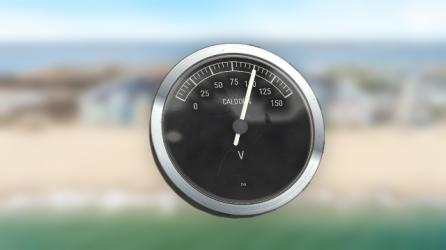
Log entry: 100 V
